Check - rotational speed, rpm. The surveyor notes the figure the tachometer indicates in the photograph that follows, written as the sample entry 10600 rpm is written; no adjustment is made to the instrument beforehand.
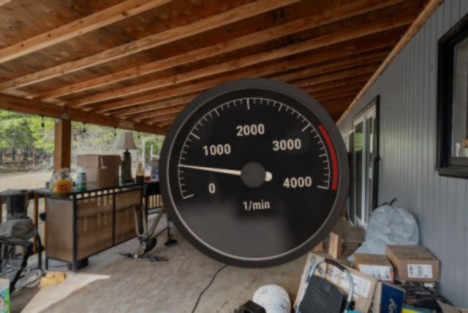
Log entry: 500 rpm
